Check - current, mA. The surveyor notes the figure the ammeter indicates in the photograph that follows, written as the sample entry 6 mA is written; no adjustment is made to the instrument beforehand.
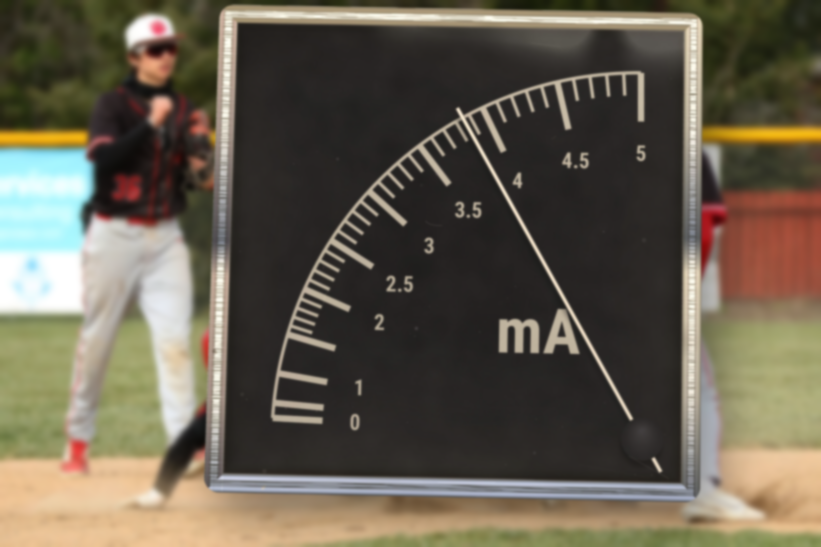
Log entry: 3.85 mA
